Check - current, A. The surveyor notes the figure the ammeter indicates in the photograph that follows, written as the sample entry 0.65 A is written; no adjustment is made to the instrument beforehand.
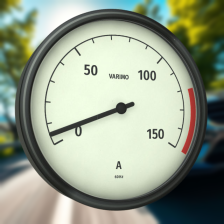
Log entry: 5 A
